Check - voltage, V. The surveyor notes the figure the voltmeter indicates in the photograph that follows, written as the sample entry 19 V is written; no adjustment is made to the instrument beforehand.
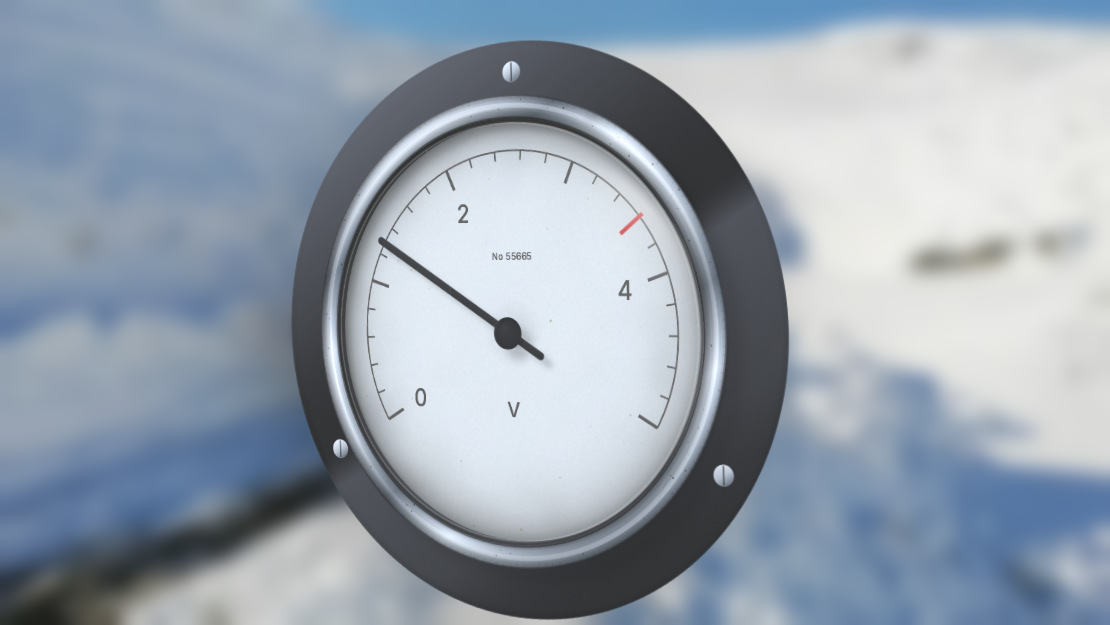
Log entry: 1.3 V
